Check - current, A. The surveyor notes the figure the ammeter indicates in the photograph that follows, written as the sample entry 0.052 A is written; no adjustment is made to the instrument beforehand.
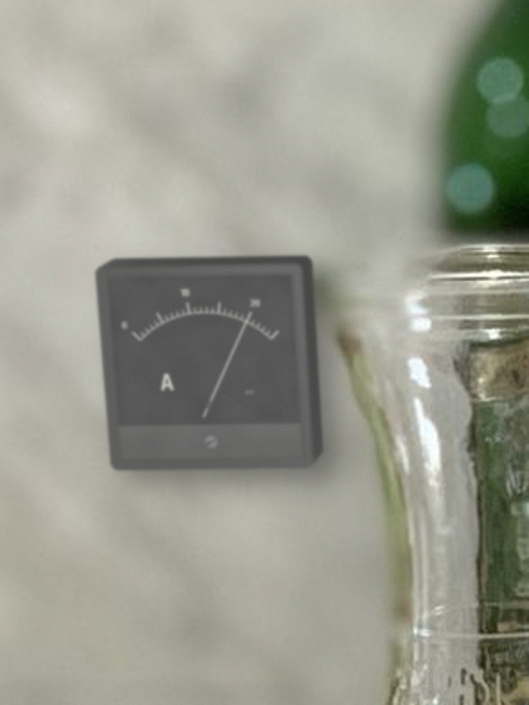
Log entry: 20 A
